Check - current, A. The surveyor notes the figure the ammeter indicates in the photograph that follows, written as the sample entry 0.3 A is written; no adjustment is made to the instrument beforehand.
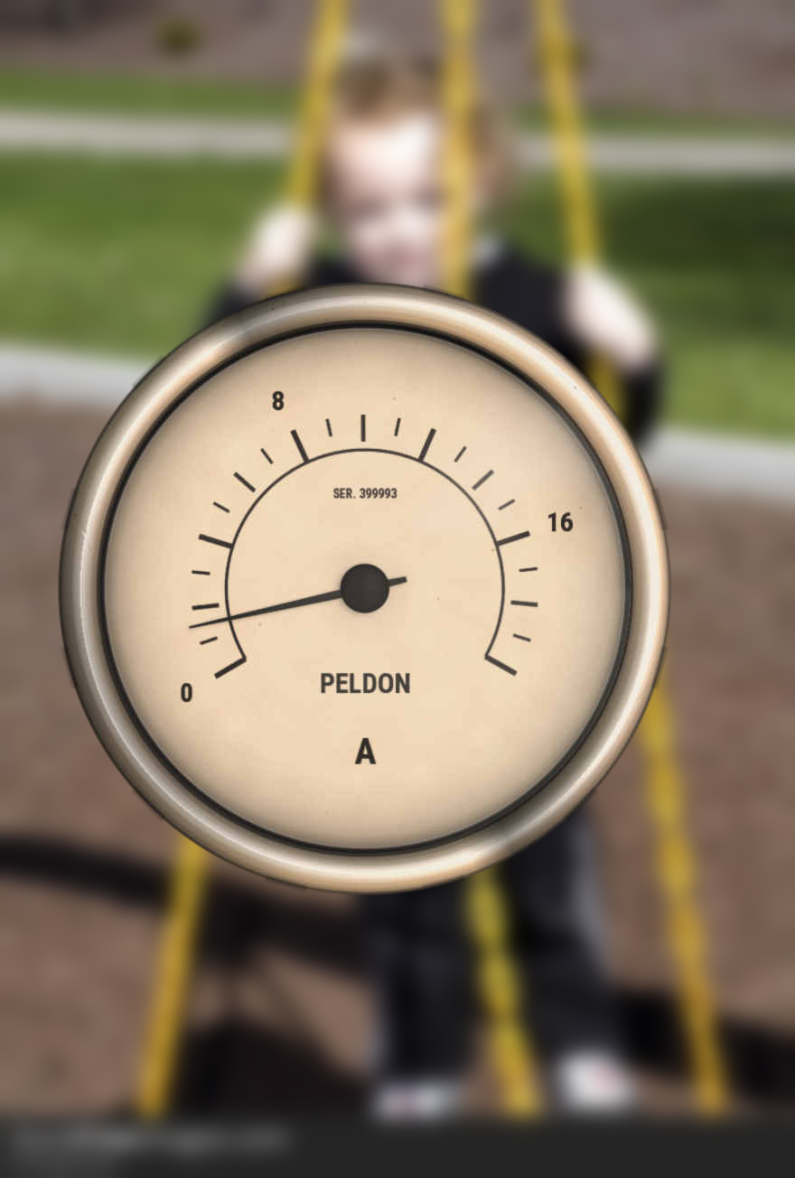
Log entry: 1.5 A
